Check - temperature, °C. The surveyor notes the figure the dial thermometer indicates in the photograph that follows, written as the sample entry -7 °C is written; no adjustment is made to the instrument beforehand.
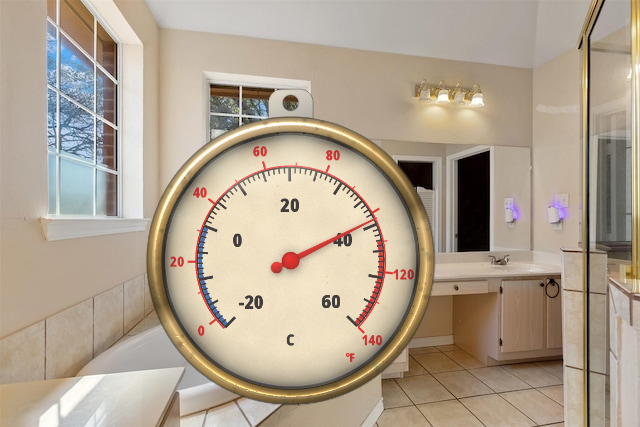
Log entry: 39 °C
